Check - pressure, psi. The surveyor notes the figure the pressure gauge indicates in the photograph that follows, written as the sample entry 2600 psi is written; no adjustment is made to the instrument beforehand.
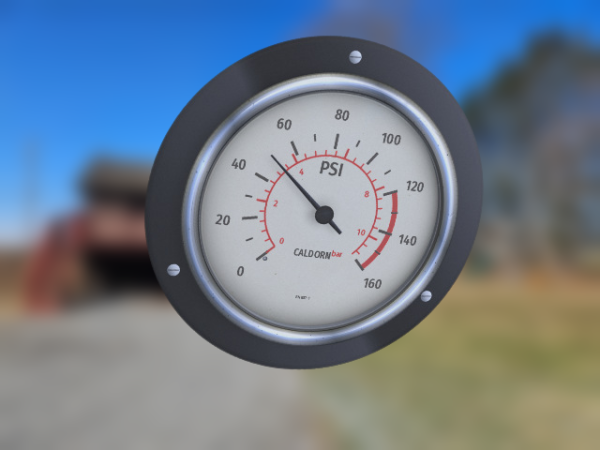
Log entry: 50 psi
